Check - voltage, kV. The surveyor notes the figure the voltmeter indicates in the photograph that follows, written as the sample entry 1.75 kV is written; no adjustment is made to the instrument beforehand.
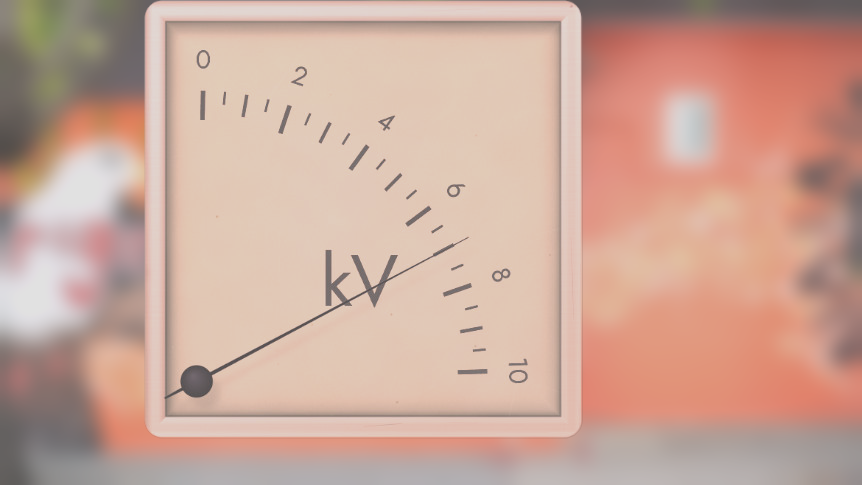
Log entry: 7 kV
